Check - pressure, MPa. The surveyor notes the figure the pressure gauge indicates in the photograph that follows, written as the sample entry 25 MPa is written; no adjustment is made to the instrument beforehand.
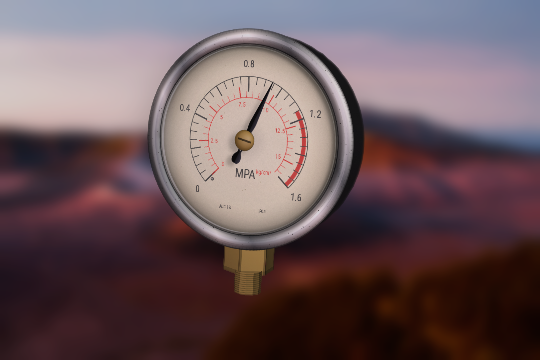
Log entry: 0.95 MPa
